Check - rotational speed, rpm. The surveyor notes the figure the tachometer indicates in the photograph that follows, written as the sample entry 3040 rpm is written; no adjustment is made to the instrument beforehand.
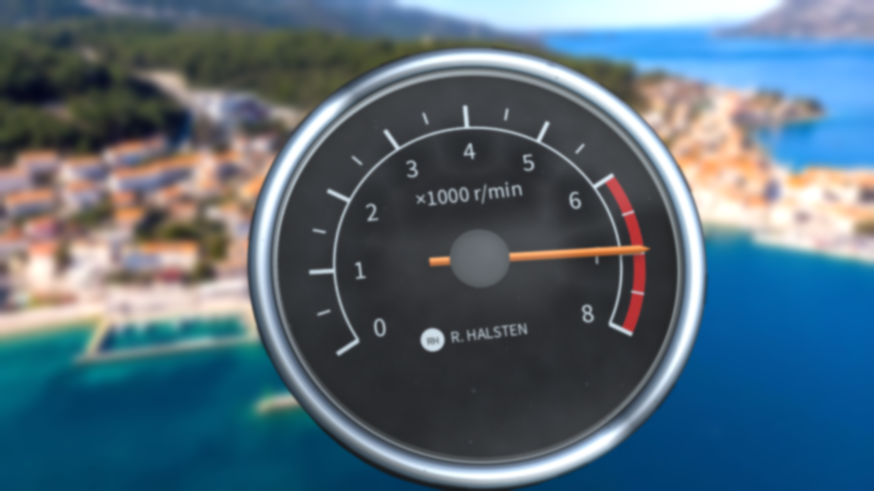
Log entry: 7000 rpm
